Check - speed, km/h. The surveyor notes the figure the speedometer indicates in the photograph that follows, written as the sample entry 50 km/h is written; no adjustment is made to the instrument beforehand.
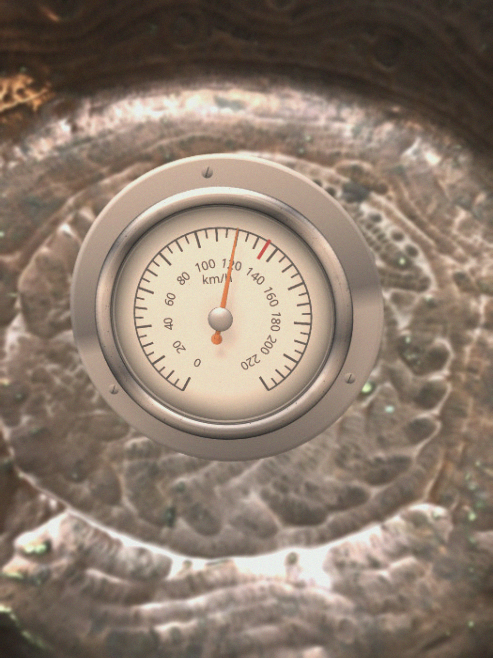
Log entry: 120 km/h
